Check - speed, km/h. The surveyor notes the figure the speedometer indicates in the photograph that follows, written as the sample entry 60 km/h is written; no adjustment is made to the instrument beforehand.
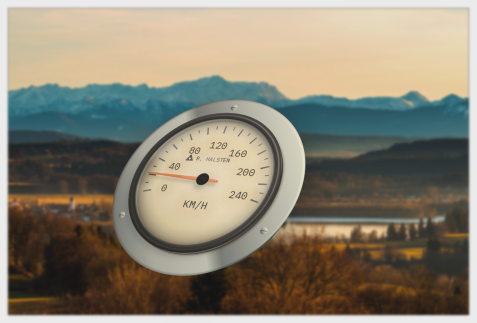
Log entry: 20 km/h
